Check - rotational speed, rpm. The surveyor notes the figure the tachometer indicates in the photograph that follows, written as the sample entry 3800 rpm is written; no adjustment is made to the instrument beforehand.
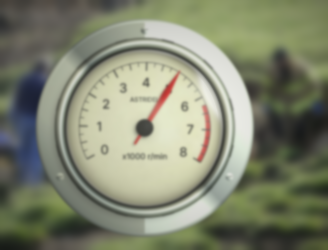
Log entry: 5000 rpm
